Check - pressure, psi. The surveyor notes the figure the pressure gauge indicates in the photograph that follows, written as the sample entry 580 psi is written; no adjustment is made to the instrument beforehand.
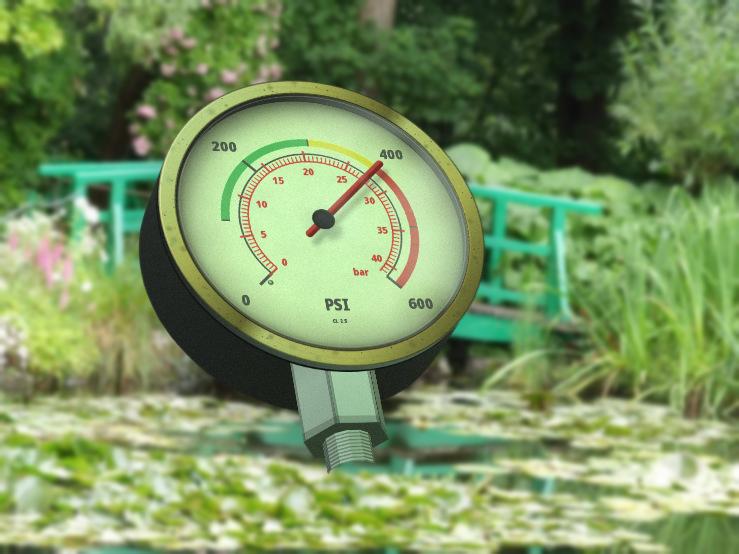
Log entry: 400 psi
